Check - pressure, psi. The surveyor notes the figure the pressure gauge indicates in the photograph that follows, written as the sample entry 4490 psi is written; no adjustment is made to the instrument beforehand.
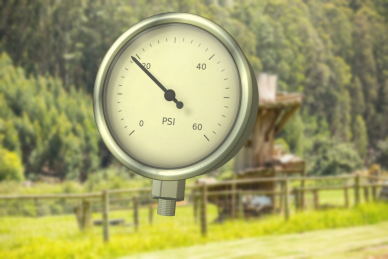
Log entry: 19 psi
